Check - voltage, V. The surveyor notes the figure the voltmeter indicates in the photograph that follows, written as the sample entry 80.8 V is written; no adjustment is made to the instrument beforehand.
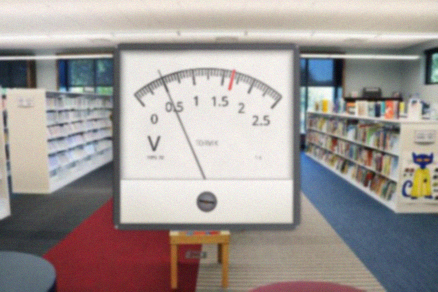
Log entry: 0.5 V
